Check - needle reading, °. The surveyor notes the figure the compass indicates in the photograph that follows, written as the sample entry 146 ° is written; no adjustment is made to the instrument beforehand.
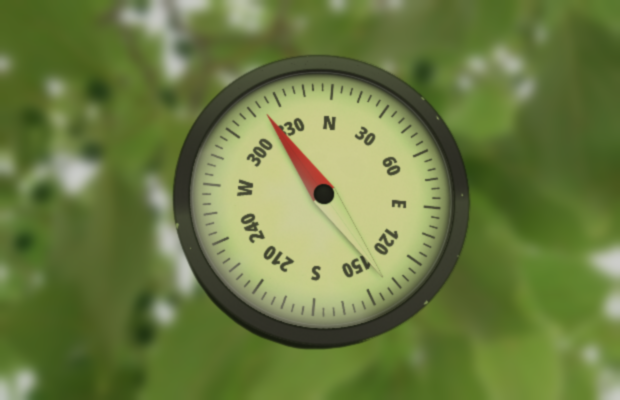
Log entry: 320 °
